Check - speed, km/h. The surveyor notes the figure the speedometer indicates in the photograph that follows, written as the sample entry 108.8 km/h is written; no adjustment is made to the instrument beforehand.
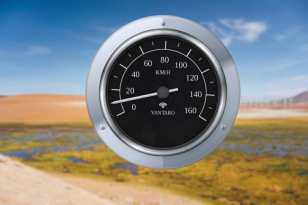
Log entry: 10 km/h
